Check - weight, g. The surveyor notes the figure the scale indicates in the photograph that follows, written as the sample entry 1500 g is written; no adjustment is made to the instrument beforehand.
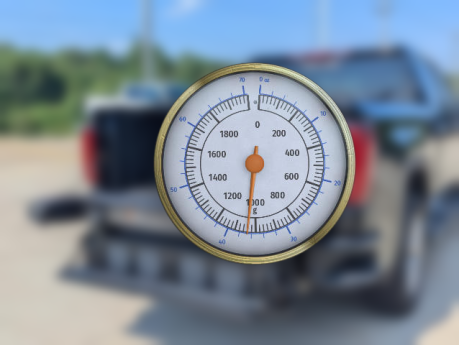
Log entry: 1040 g
